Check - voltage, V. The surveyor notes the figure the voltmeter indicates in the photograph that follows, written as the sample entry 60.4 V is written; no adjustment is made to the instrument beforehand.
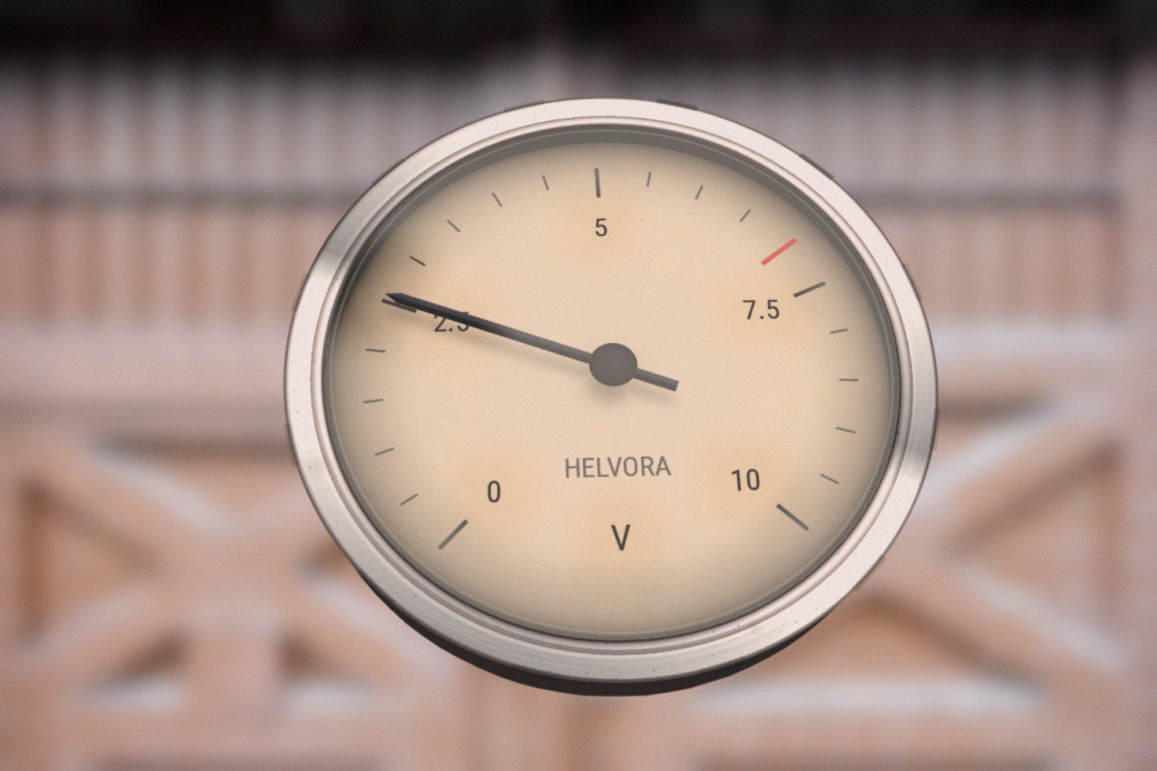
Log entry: 2.5 V
